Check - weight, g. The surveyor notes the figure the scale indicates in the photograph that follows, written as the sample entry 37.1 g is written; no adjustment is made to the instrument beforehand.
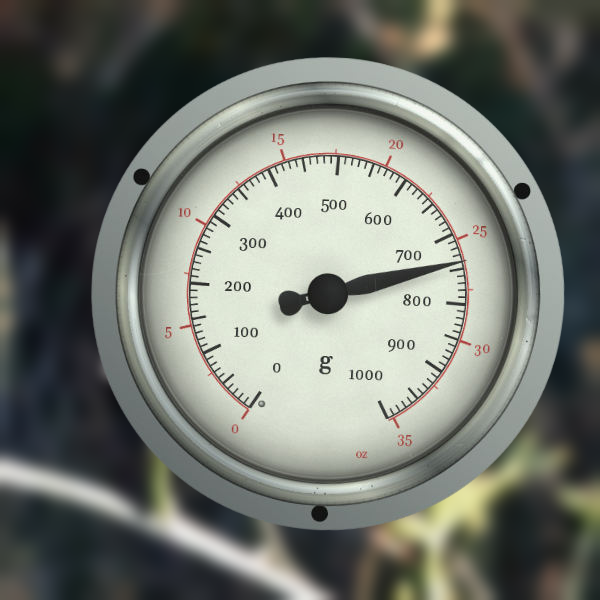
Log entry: 740 g
